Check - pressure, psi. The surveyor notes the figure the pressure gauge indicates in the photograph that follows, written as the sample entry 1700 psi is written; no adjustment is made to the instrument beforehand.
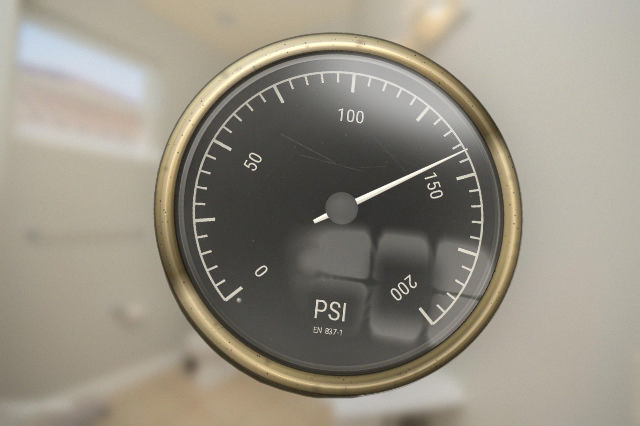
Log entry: 142.5 psi
